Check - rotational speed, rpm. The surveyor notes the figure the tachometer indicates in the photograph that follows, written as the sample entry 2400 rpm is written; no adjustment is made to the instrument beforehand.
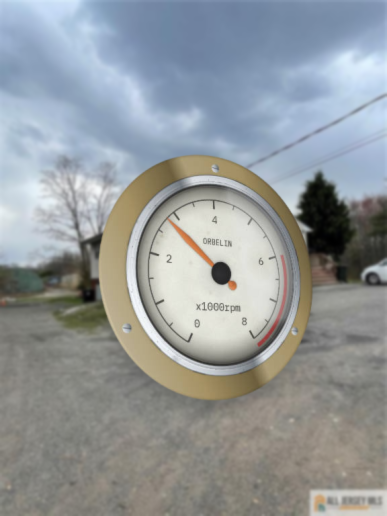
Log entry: 2750 rpm
